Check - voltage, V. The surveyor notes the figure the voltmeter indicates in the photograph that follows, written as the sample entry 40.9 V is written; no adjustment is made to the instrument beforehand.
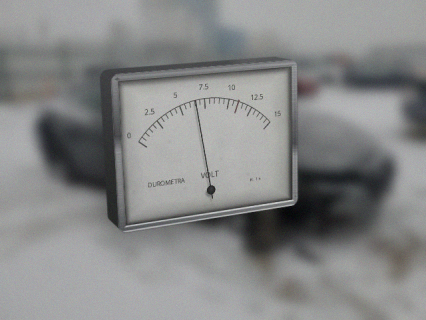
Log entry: 6.5 V
